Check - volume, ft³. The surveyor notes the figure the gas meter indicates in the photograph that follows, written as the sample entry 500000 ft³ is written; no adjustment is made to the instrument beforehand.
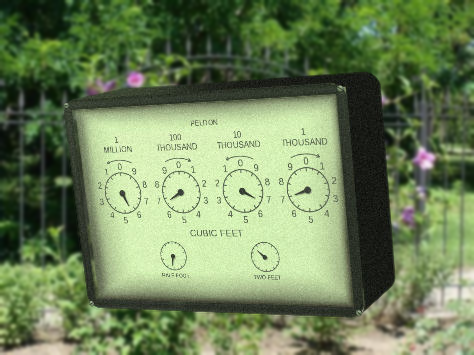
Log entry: 566700 ft³
